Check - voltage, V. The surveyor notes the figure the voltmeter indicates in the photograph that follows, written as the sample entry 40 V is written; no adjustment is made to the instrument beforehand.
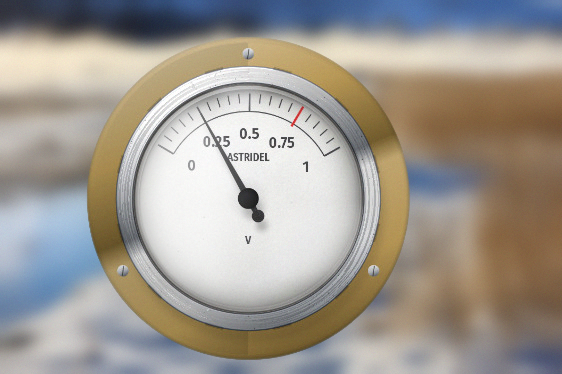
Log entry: 0.25 V
